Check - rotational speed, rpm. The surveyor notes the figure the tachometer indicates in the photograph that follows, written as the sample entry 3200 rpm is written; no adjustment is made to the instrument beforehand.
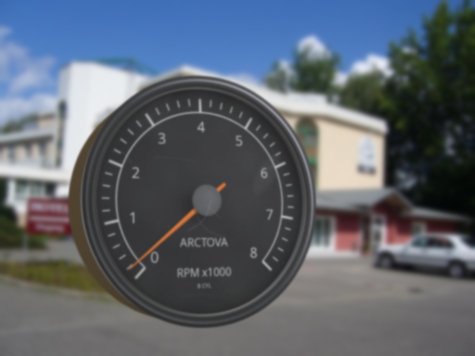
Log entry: 200 rpm
